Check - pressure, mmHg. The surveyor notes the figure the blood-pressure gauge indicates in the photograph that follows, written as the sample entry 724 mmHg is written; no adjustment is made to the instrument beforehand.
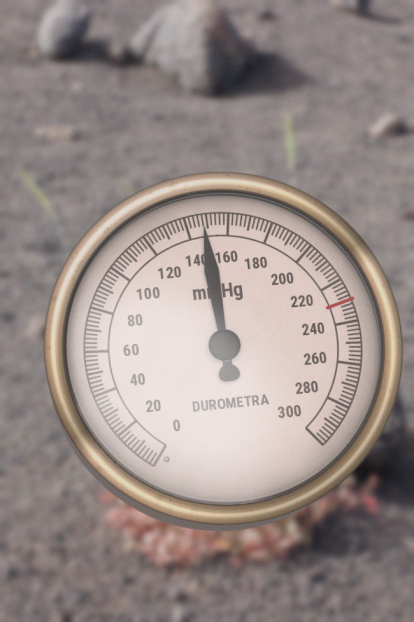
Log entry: 148 mmHg
